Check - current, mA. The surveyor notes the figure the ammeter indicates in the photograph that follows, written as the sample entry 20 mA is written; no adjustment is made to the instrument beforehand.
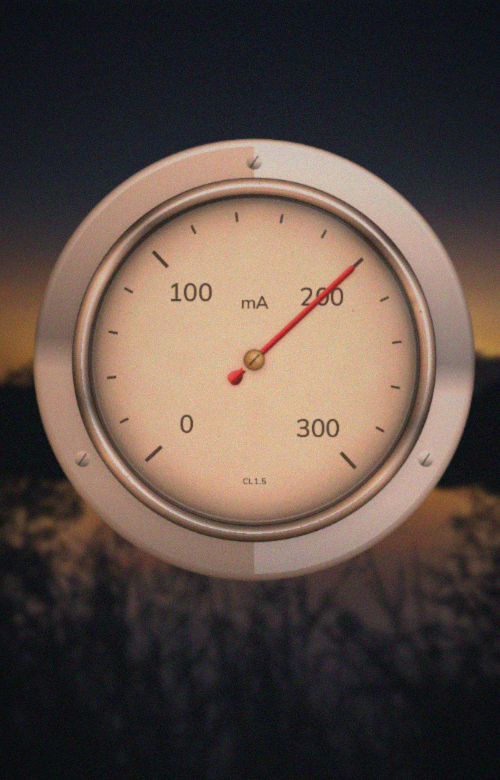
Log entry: 200 mA
